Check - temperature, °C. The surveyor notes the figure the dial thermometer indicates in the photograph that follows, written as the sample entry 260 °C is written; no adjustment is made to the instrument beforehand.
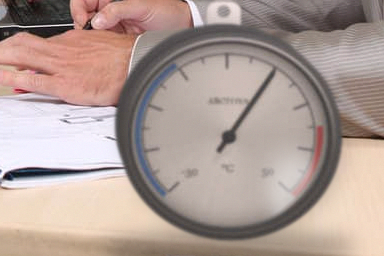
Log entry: 20 °C
